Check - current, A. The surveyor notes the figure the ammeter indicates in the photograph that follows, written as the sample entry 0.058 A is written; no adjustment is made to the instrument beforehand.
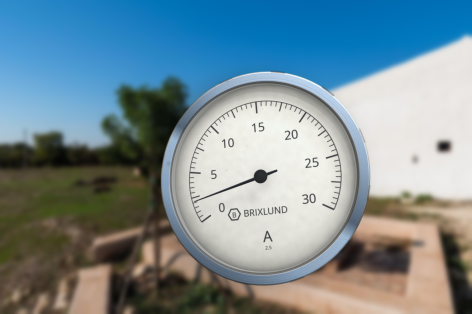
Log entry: 2 A
